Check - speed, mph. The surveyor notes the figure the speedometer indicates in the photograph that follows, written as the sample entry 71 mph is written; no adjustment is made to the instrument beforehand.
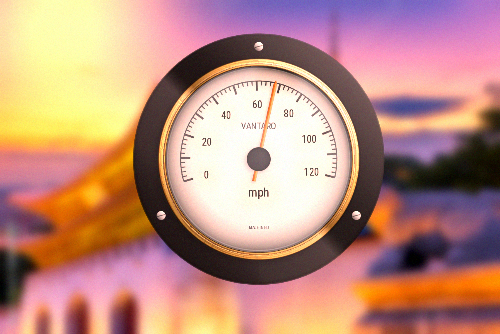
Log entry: 68 mph
